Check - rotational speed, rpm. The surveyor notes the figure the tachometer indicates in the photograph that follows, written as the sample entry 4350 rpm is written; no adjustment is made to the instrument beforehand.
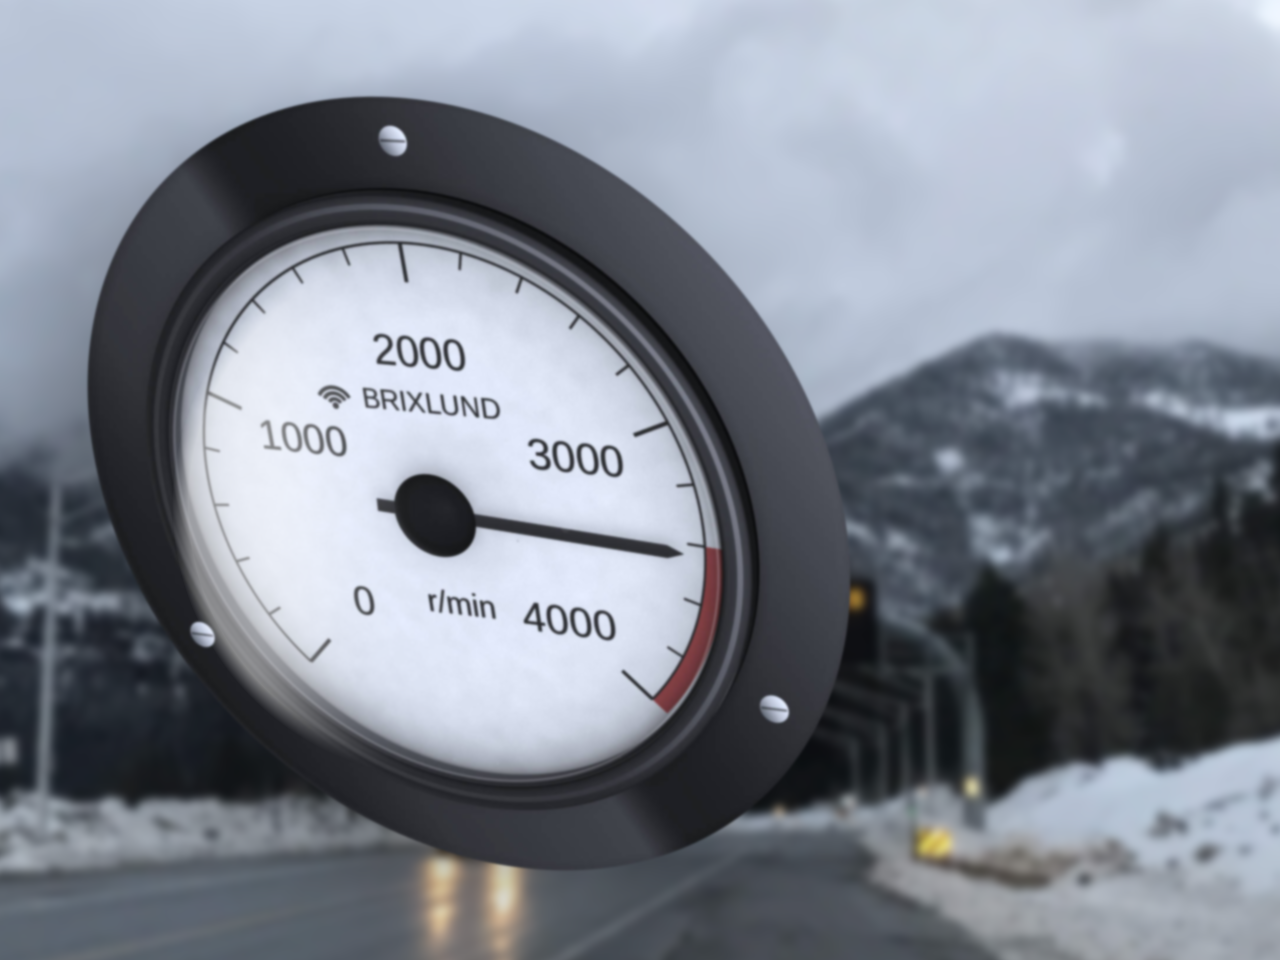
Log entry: 3400 rpm
